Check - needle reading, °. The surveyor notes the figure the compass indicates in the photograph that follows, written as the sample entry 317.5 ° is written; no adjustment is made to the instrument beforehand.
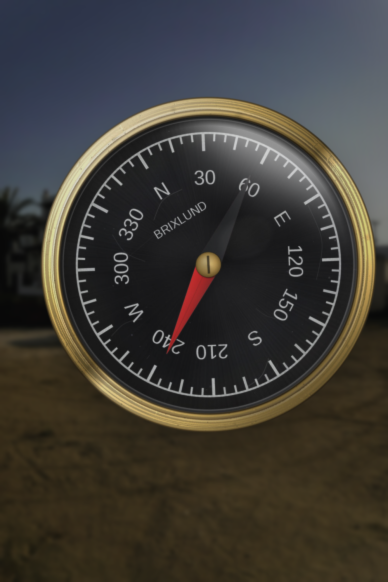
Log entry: 237.5 °
